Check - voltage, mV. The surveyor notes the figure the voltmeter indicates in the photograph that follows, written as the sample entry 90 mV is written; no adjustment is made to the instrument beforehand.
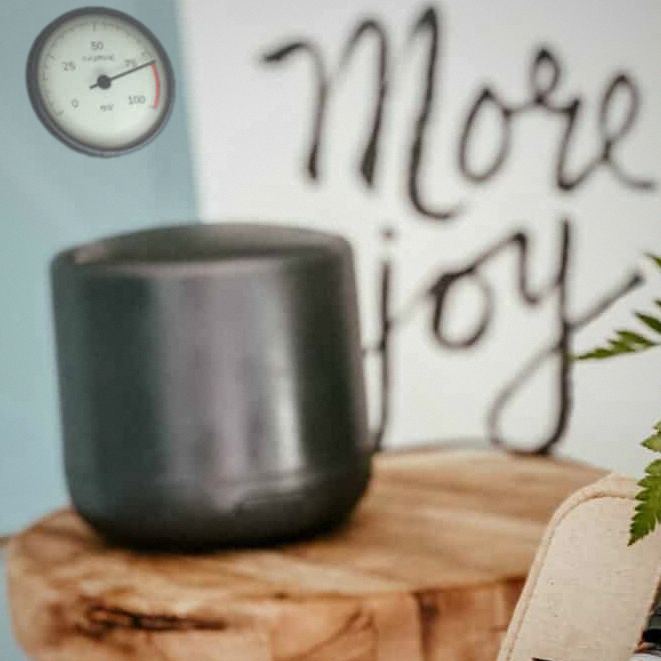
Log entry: 80 mV
